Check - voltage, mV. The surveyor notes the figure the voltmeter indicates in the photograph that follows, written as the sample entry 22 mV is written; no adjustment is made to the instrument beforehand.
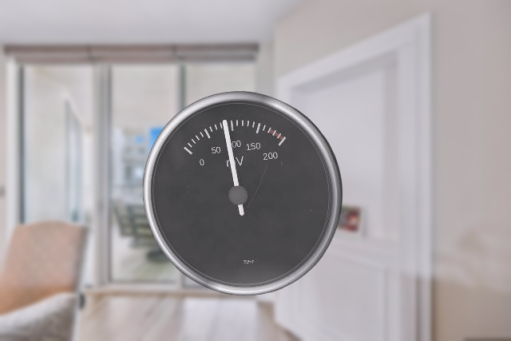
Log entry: 90 mV
